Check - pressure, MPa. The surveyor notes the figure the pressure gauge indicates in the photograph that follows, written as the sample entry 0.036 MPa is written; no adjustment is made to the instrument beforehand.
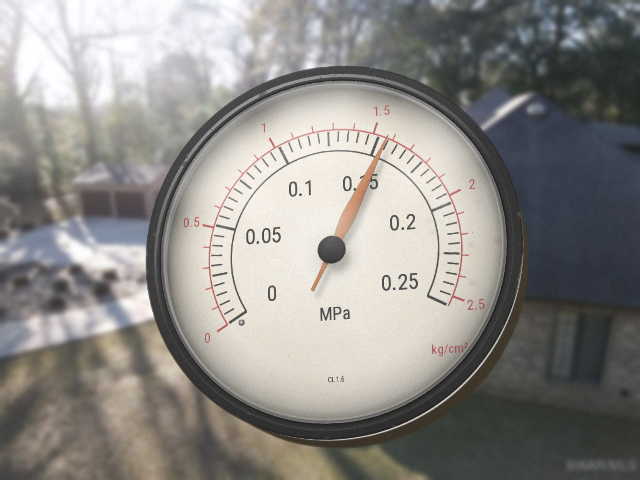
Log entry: 0.155 MPa
